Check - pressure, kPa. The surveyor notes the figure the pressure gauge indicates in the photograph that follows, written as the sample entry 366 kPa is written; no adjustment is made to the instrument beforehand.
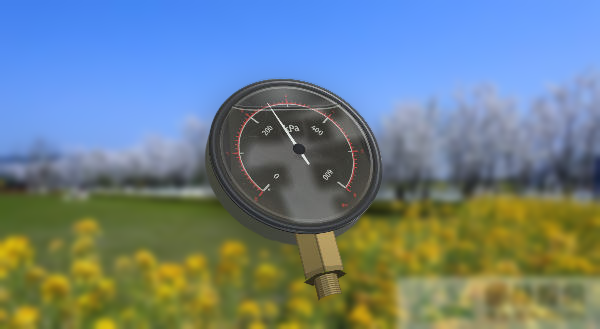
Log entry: 250 kPa
